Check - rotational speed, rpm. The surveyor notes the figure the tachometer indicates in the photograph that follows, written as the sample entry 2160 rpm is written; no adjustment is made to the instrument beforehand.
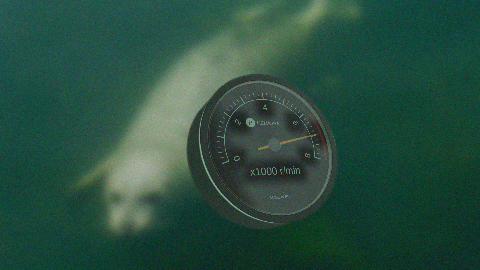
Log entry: 7000 rpm
